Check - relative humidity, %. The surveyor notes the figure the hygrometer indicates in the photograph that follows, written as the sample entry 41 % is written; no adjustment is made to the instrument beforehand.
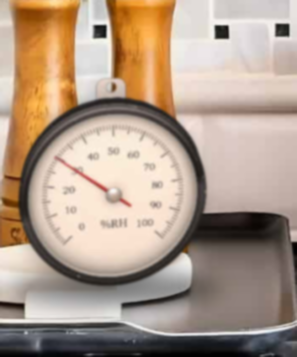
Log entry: 30 %
